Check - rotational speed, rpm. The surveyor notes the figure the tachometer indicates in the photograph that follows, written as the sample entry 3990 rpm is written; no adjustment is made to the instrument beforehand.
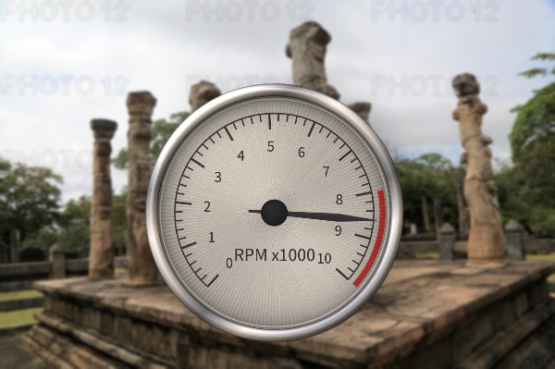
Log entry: 8600 rpm
